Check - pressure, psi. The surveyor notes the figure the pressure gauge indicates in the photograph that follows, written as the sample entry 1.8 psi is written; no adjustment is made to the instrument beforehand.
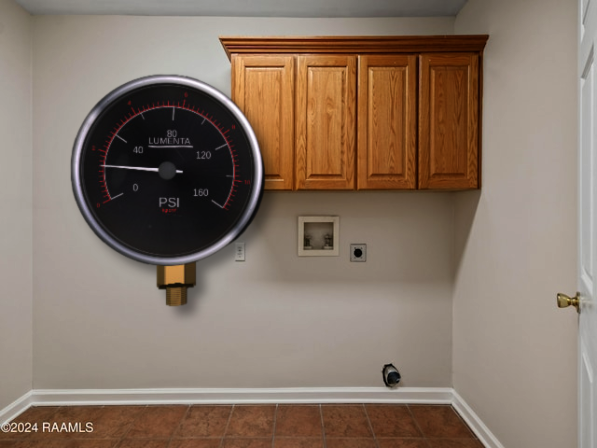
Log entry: 20 psi
